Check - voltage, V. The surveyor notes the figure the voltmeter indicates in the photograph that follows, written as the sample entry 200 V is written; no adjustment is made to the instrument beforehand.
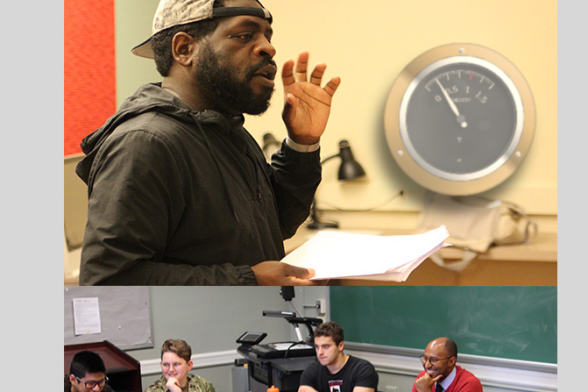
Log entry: 0.25 V
